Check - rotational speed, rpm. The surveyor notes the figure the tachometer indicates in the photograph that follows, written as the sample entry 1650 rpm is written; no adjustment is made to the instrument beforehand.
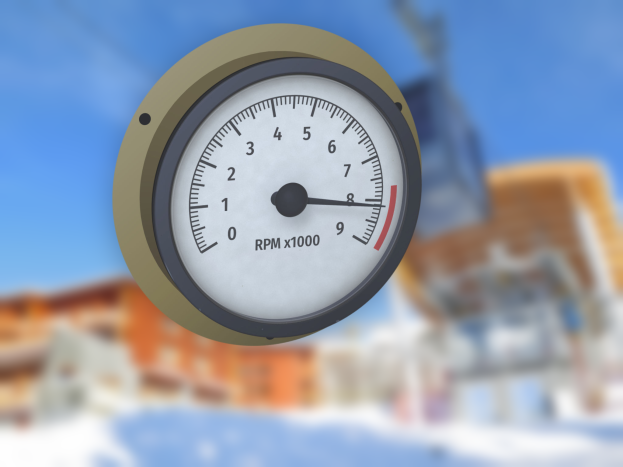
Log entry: 8100 rpm
